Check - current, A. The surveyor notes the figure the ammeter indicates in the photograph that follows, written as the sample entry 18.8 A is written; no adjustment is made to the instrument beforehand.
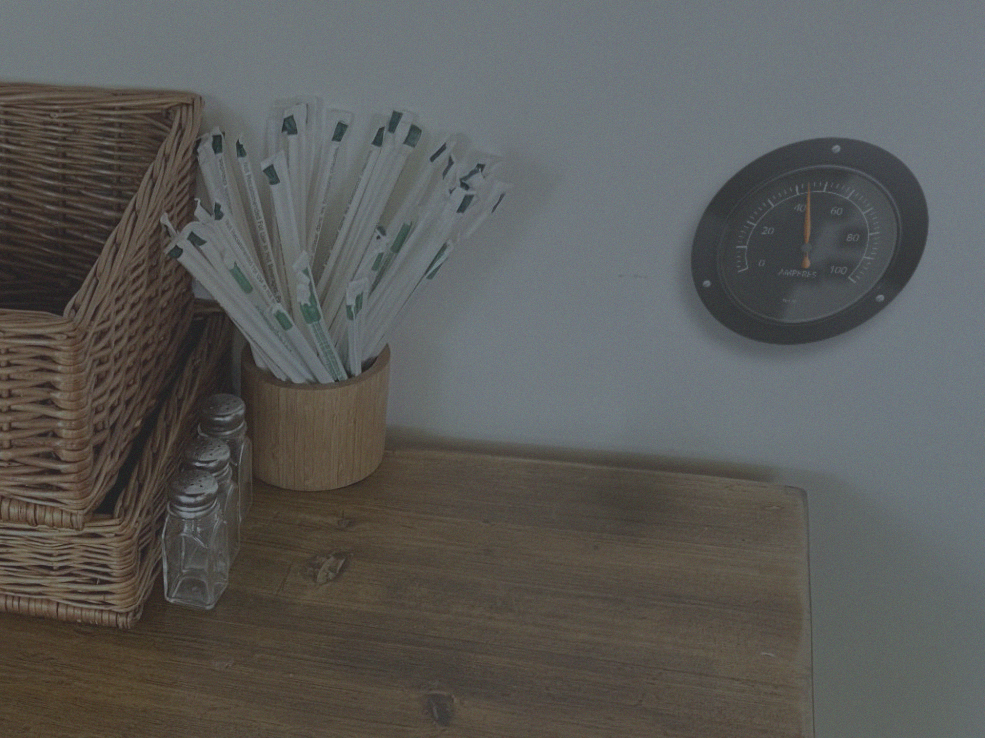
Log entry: 44 A
